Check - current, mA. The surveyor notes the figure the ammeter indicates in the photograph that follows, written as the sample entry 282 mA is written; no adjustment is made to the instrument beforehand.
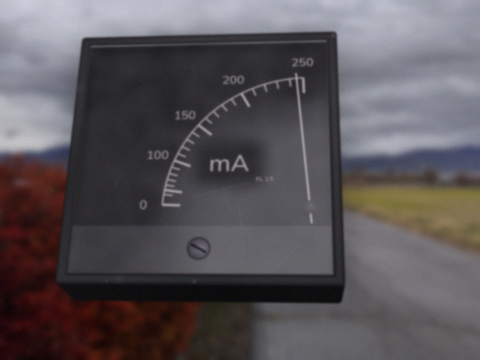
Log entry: 245 mA
